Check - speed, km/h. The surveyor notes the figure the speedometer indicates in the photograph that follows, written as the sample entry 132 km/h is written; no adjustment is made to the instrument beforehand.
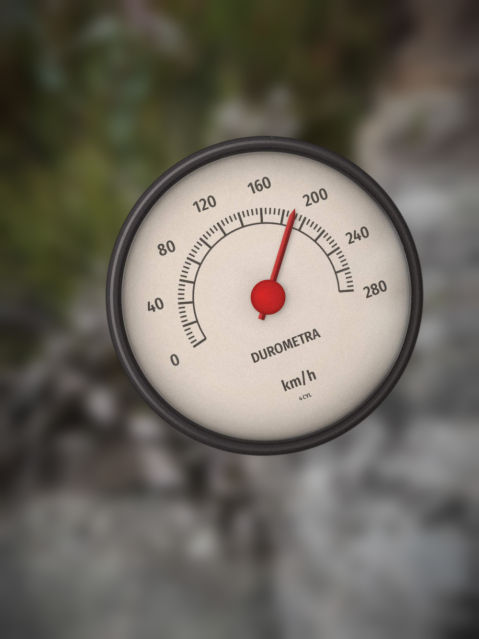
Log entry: 188 km/h
